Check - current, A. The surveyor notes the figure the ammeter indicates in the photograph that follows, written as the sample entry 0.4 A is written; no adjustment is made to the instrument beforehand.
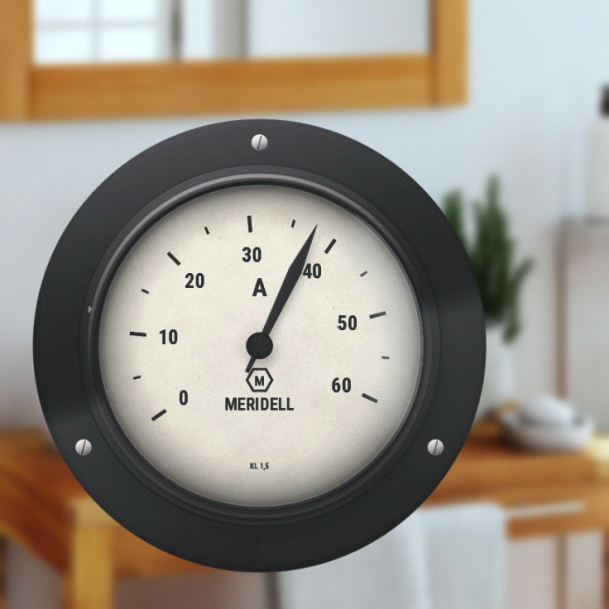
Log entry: 37.5 A
